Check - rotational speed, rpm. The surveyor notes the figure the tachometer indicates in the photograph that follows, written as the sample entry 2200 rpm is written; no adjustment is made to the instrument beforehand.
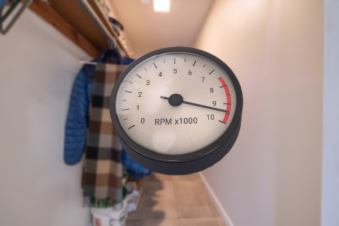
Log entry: 9500 rpm
